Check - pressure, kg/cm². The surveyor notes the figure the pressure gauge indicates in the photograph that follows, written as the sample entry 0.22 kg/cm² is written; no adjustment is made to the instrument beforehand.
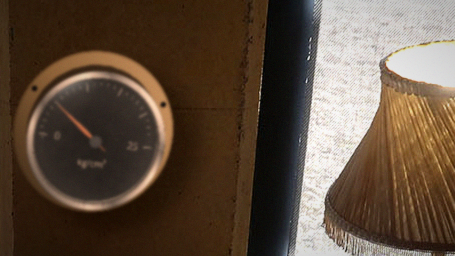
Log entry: 5 kg/cm²
